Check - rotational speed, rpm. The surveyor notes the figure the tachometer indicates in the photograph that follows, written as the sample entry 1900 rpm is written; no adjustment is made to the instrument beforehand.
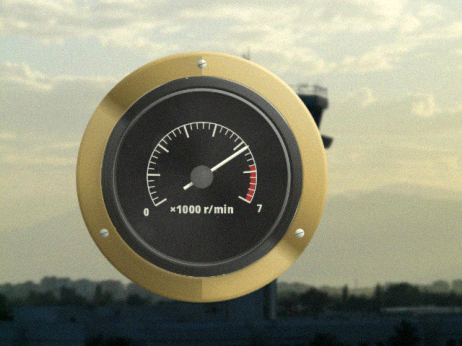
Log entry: 5200 rpm
